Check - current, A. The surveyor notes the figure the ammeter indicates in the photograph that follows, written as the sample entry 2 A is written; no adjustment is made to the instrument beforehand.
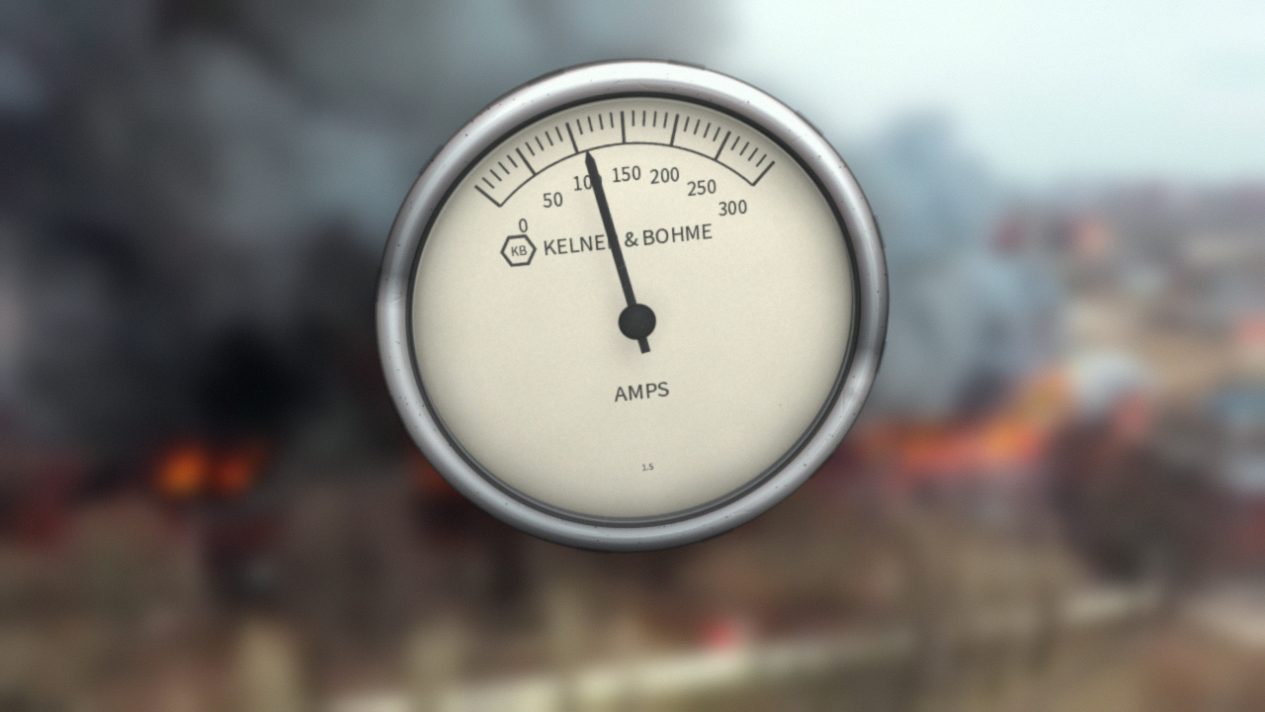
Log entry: 110 A
